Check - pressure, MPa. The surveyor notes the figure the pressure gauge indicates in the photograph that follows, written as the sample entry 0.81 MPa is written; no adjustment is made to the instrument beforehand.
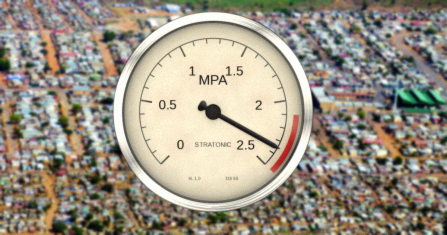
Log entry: 2.35 MPa
